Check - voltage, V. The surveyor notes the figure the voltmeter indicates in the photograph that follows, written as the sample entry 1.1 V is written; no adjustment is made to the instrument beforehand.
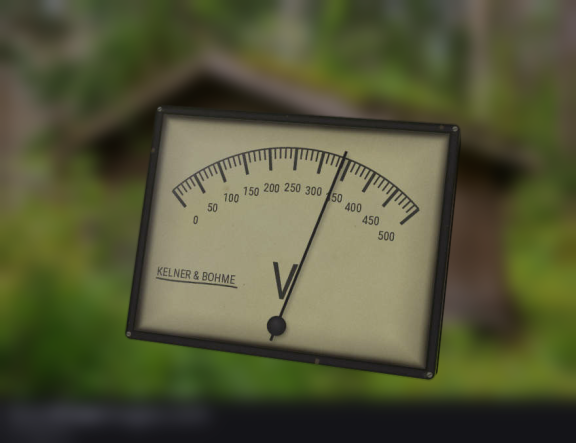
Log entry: 340 V
